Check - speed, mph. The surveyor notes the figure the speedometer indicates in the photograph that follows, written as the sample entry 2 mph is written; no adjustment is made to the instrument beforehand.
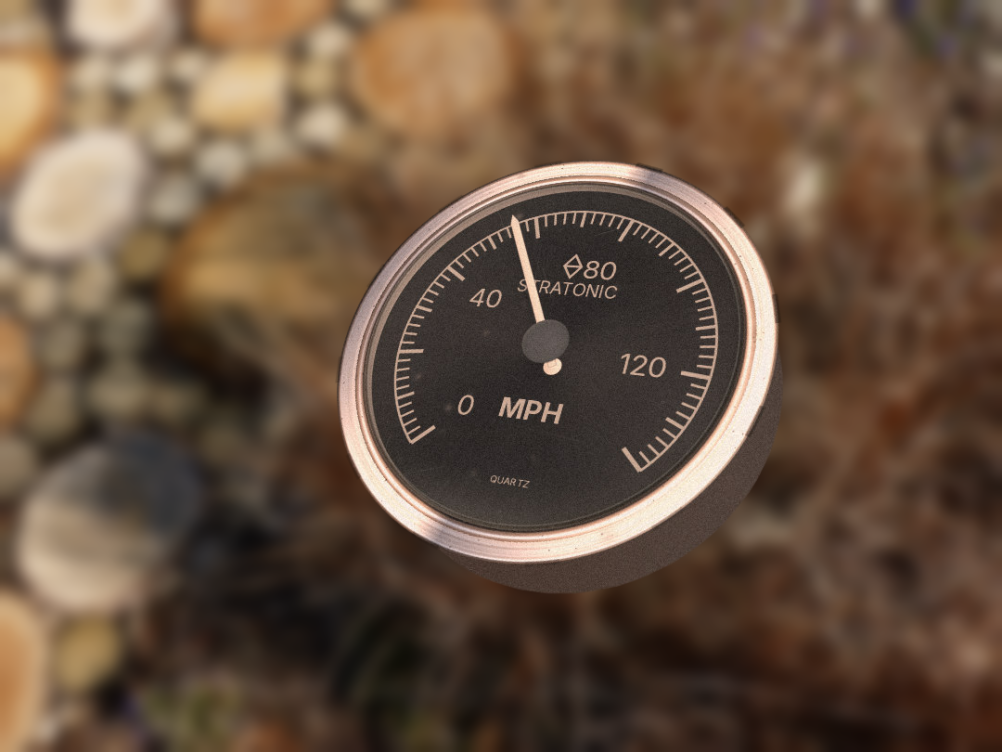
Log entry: 56 mph
